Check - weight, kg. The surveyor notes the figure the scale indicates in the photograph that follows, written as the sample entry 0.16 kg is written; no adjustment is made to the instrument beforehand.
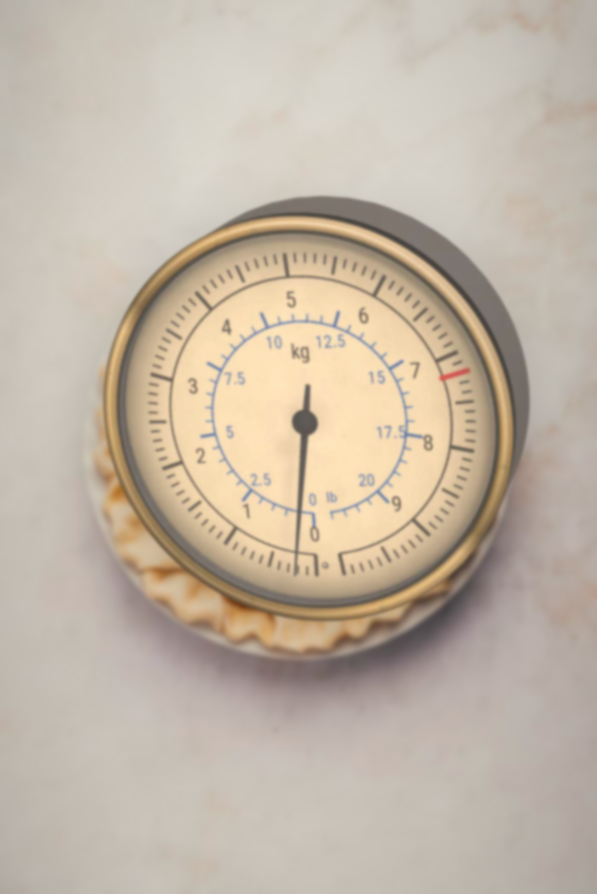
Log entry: 0.2 kg
